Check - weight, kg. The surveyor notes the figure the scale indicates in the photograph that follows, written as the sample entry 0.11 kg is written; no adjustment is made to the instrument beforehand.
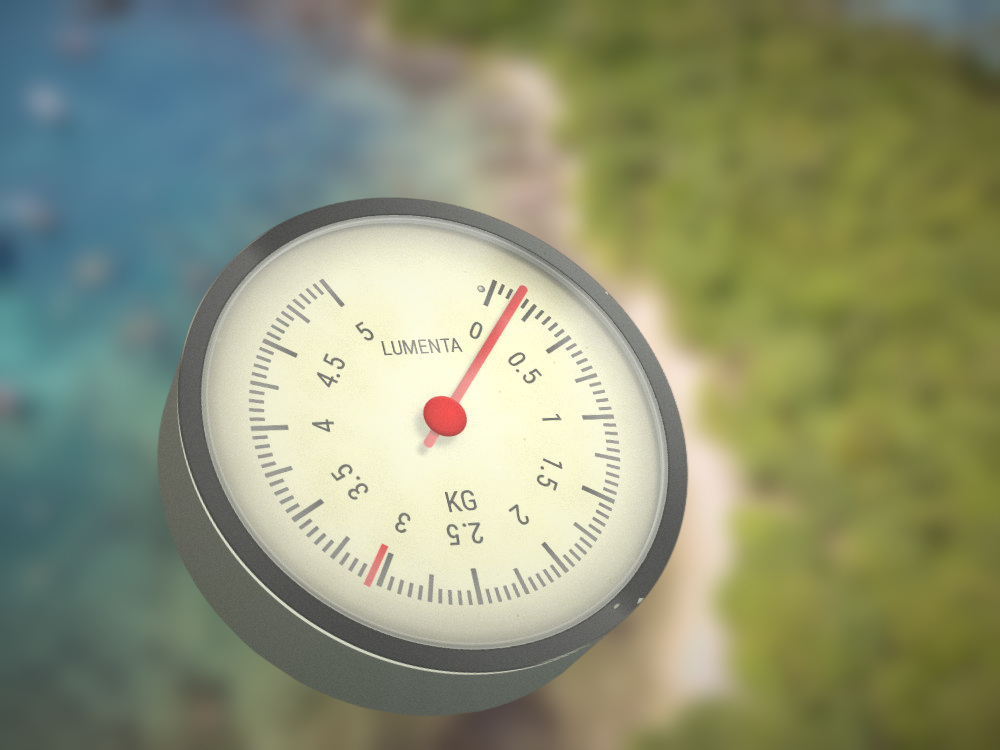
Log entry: 0.15 kg
